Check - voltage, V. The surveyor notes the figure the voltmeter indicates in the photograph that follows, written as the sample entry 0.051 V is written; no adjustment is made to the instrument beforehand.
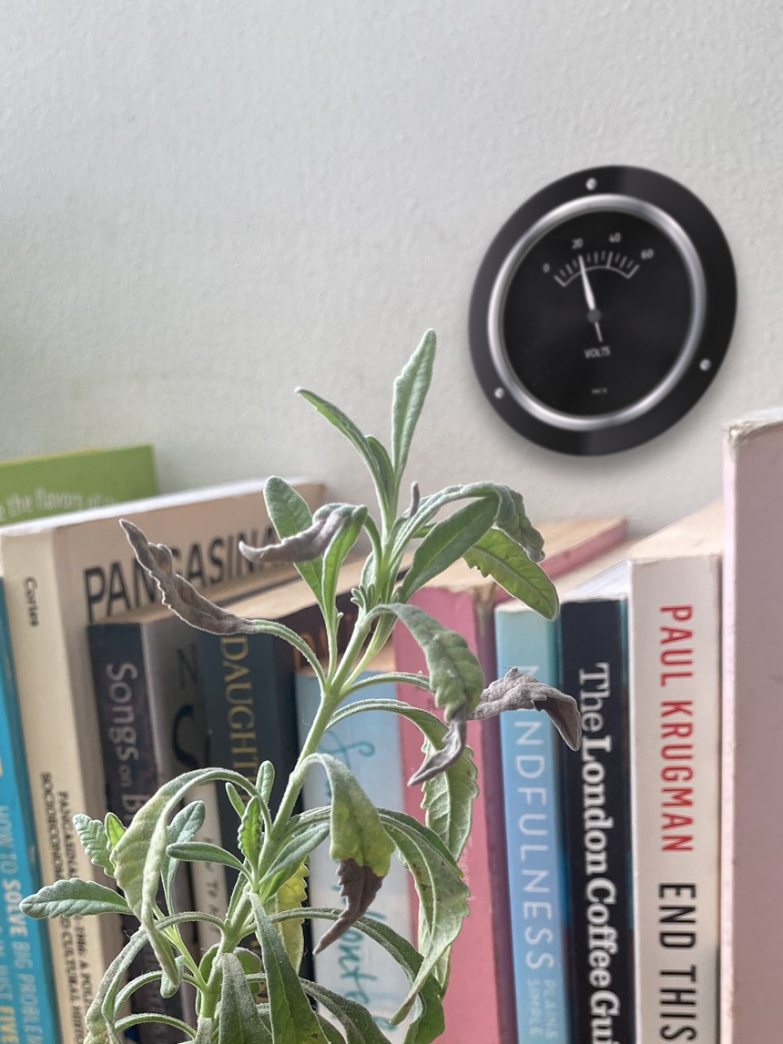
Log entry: 20 V
